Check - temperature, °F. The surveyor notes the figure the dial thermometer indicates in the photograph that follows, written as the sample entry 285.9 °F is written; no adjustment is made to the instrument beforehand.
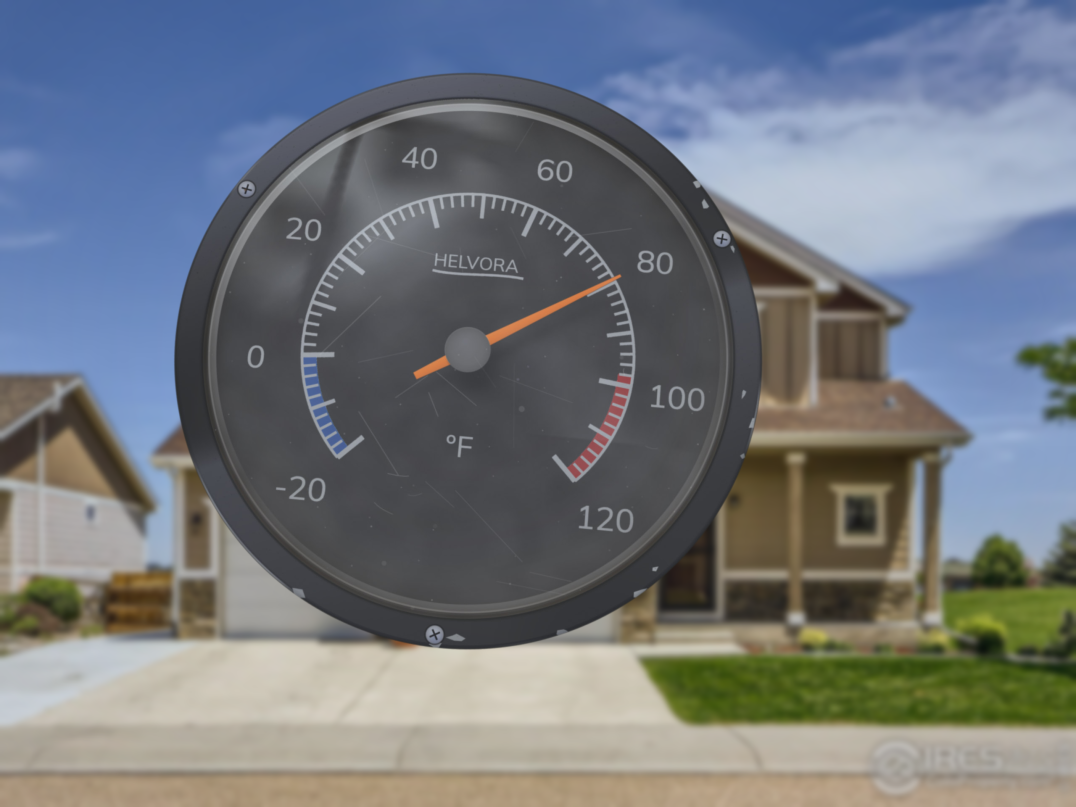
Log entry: 80 °F
